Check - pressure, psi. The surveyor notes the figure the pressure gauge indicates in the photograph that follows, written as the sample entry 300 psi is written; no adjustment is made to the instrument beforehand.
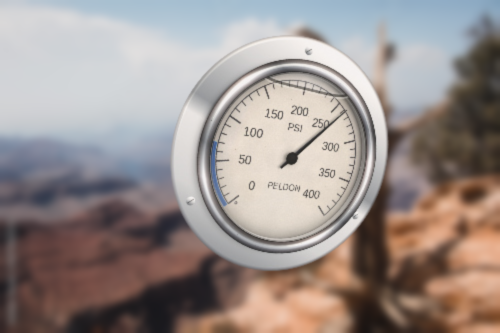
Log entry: 260 psi
